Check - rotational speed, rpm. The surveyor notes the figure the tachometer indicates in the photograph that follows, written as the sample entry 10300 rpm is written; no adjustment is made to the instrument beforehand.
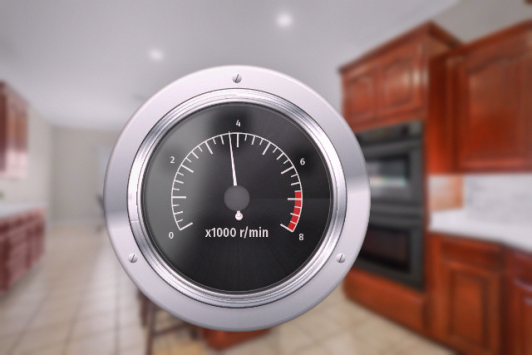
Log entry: 3750 rpm
